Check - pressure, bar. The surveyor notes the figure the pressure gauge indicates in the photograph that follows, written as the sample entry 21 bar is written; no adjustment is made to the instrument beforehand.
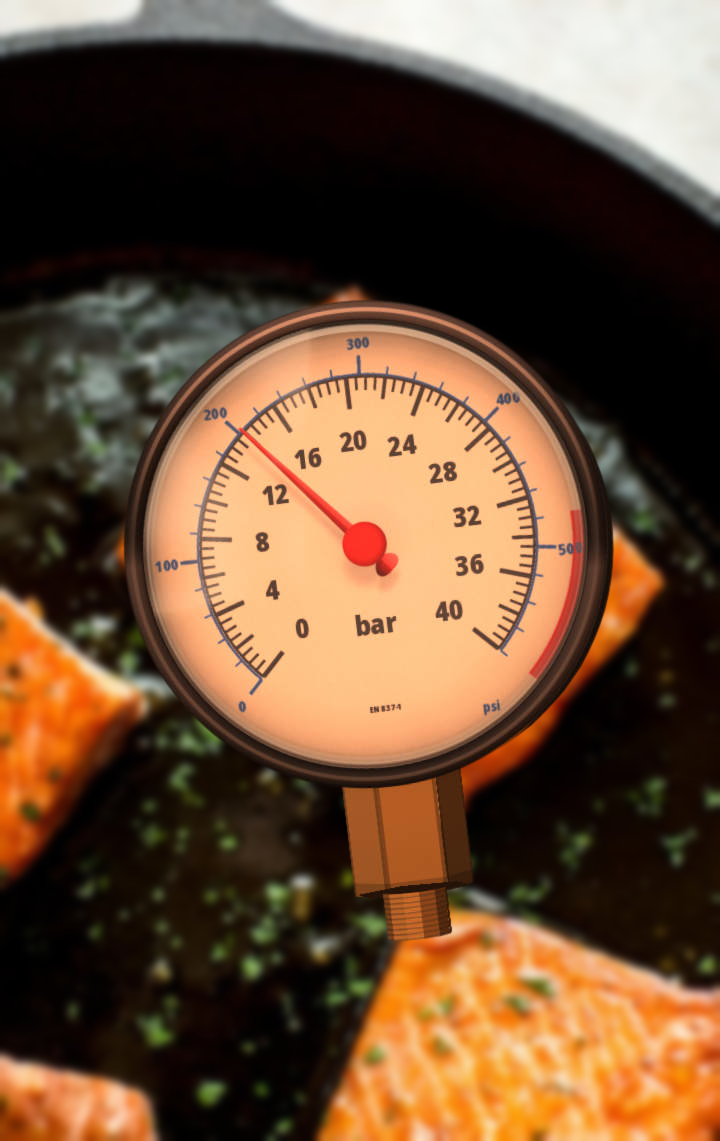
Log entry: 14 bar
